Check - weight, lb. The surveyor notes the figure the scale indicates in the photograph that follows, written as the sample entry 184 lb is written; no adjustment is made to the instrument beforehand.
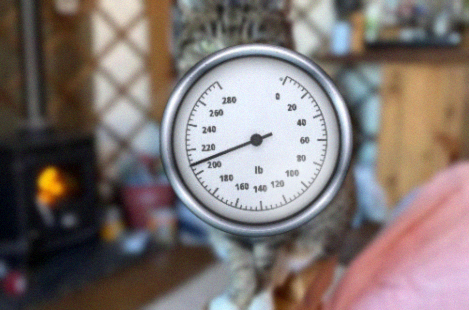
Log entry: 208 lb
